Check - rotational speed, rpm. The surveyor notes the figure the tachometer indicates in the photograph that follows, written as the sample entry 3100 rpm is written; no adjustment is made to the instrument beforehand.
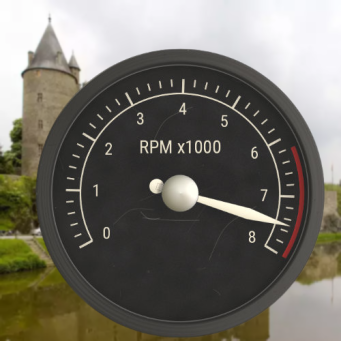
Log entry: 7500 rpm
